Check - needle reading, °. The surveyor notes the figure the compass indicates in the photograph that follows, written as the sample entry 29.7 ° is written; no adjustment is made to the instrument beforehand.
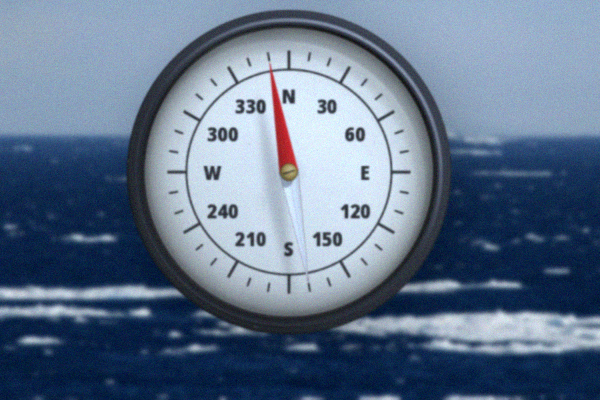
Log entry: 350 °
